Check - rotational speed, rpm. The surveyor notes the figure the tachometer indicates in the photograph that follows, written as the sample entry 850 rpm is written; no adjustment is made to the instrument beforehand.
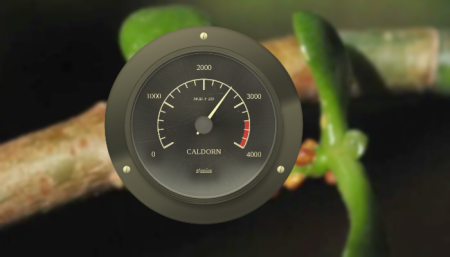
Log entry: 2600 rpm
